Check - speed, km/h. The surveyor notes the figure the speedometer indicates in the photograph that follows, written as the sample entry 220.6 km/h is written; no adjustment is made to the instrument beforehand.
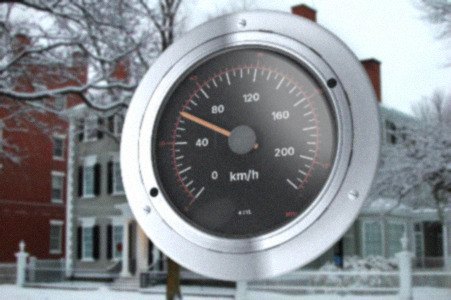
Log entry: 60 km/h
